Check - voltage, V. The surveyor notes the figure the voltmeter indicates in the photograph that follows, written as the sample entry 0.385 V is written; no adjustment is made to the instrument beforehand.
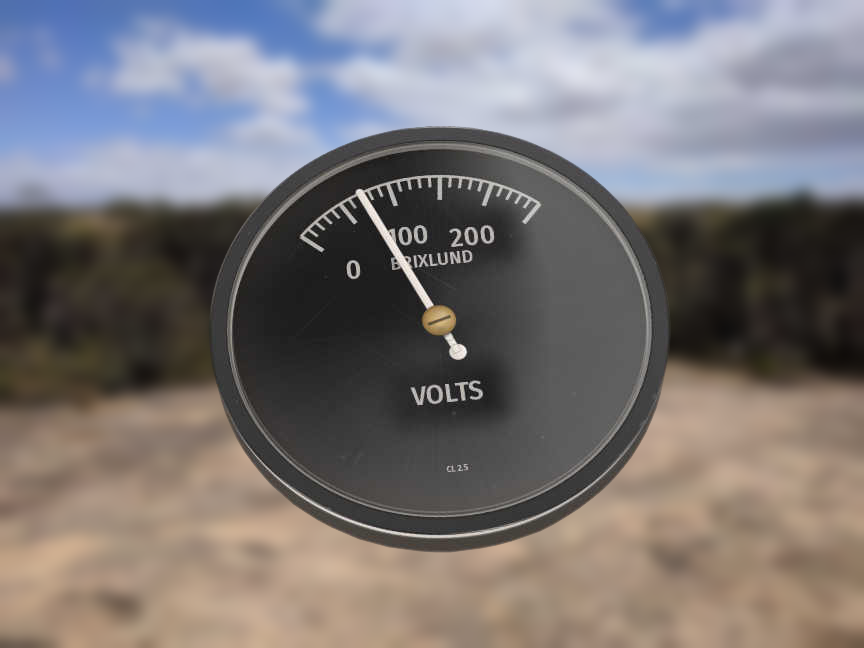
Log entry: 70 V
